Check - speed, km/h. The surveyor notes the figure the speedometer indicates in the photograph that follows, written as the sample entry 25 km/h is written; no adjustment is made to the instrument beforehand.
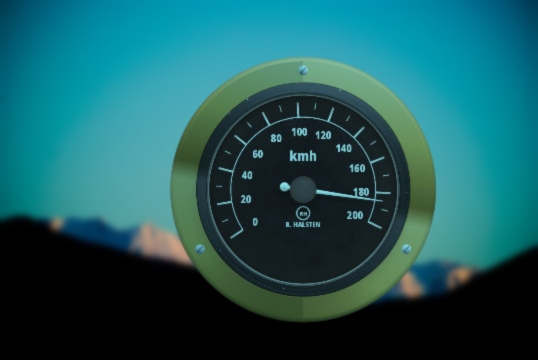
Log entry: 185 km/h
